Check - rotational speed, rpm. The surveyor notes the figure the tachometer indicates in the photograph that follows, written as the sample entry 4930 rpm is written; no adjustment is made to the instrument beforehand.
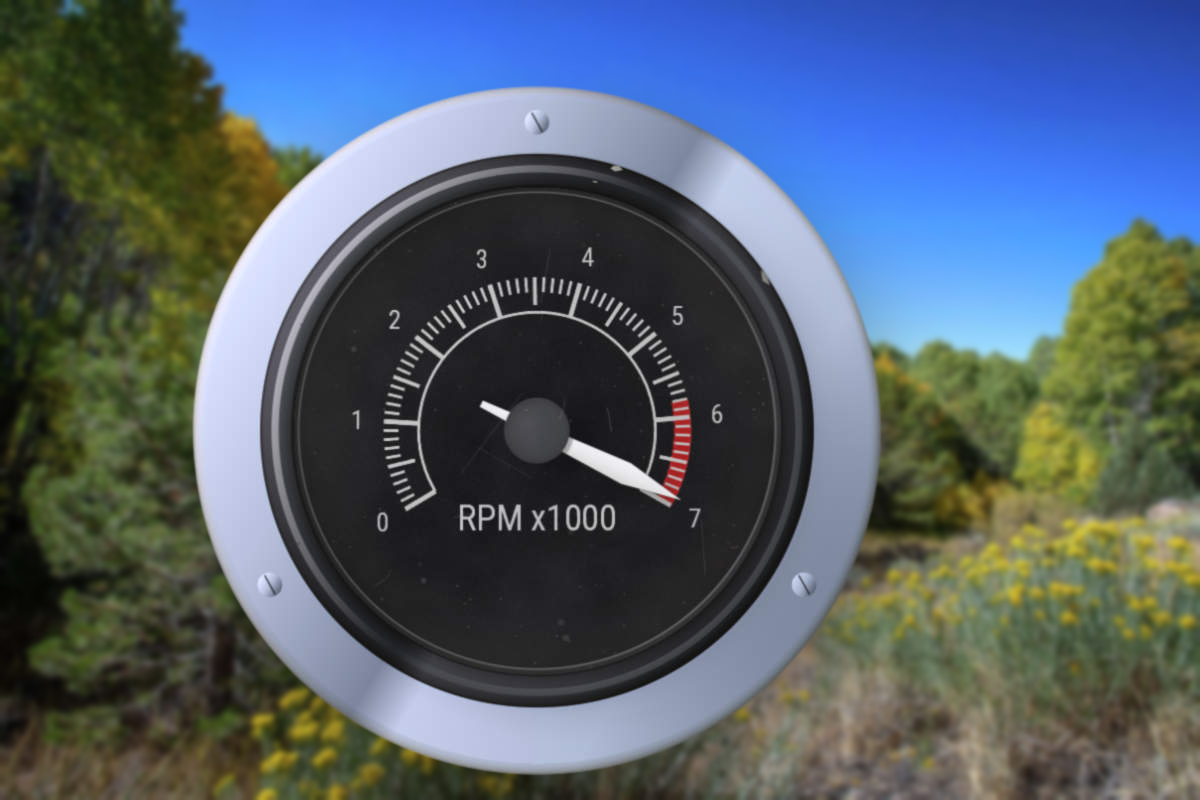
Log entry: 6900 rpm
